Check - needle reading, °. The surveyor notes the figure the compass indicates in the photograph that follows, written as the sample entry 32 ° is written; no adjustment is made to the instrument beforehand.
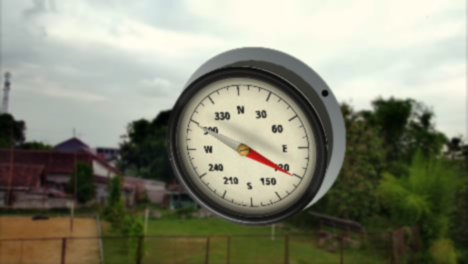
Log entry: 120 °
